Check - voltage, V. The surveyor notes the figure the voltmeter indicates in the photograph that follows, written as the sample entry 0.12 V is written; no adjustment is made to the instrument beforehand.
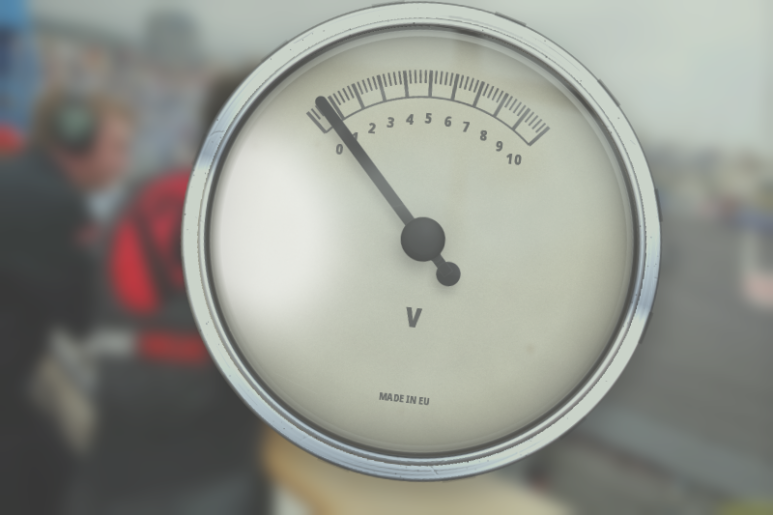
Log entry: 0.6 V
